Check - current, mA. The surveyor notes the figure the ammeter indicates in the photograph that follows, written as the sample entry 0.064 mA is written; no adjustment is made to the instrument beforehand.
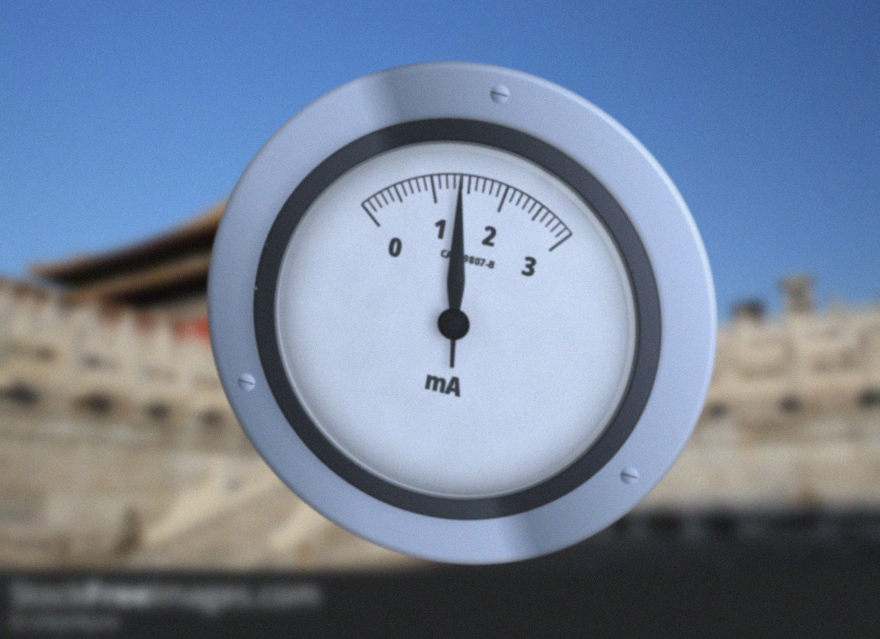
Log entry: 1.4 mA
